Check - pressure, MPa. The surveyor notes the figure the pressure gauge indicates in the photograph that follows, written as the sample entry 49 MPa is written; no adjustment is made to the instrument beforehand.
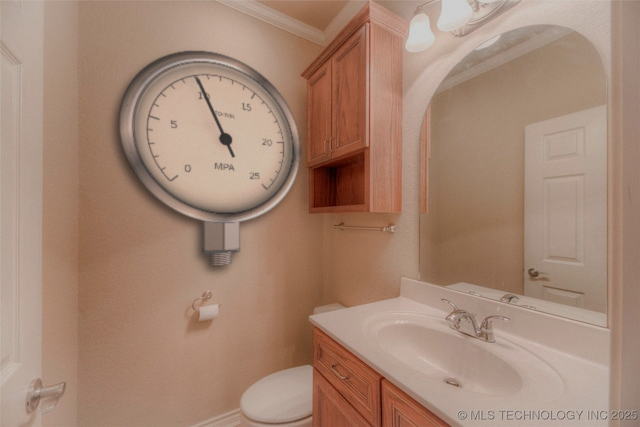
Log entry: 10 MPa
